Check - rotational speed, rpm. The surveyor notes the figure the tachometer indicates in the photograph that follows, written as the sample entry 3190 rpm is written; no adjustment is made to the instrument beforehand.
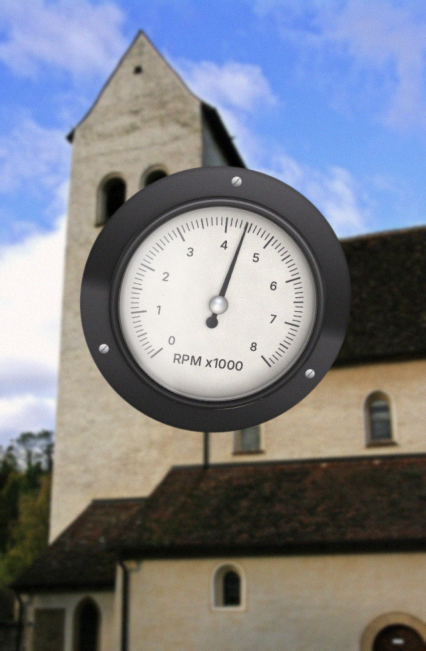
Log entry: 4400 rpm
